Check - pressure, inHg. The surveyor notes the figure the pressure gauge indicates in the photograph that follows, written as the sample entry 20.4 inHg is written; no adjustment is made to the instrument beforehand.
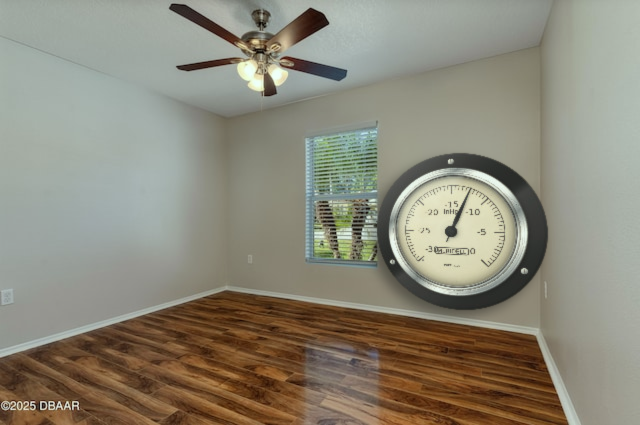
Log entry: -12.5 inHg
